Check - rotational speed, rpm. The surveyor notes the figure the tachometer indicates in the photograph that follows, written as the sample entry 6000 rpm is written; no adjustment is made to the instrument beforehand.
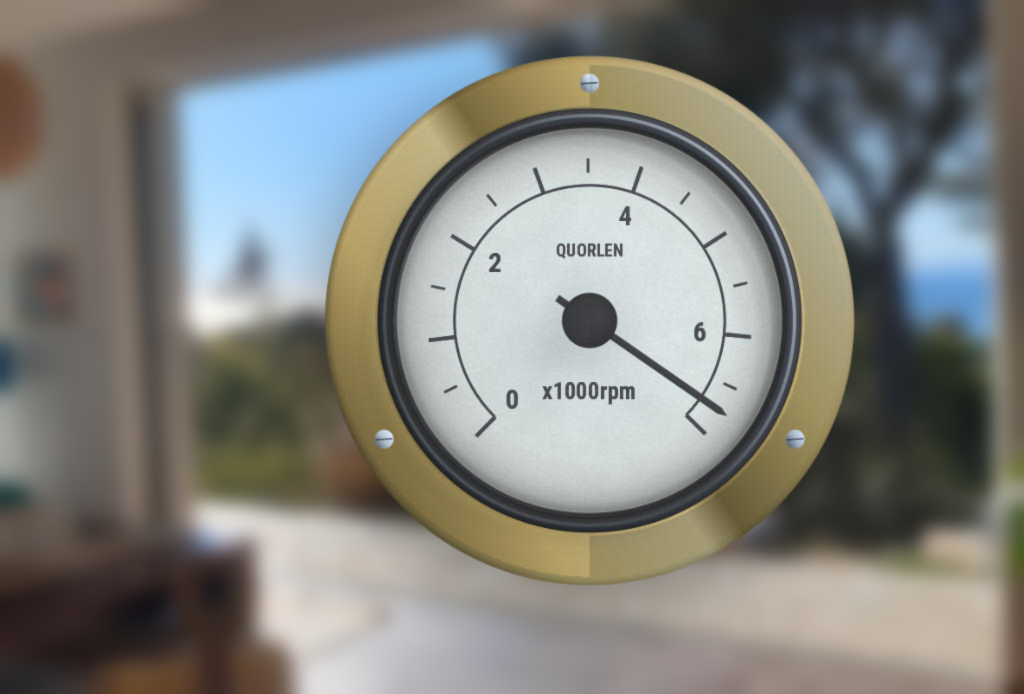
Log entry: 6750 rpm
